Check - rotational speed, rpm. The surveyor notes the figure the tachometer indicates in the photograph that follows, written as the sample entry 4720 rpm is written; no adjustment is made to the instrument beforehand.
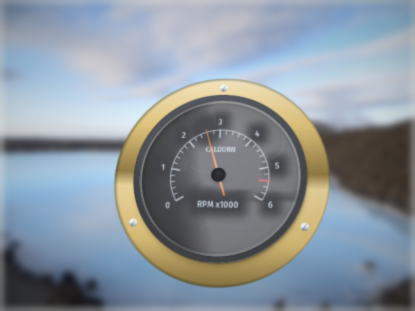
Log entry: 2600 rpm
